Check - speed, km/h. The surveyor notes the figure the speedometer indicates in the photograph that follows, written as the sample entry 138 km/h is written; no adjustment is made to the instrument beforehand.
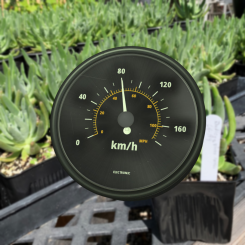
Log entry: 80 km/h
